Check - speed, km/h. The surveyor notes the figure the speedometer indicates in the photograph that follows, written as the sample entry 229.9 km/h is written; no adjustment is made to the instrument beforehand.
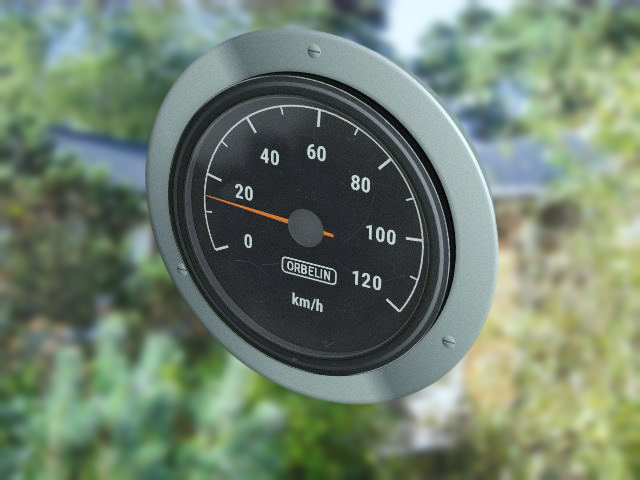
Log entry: 15 km/h
